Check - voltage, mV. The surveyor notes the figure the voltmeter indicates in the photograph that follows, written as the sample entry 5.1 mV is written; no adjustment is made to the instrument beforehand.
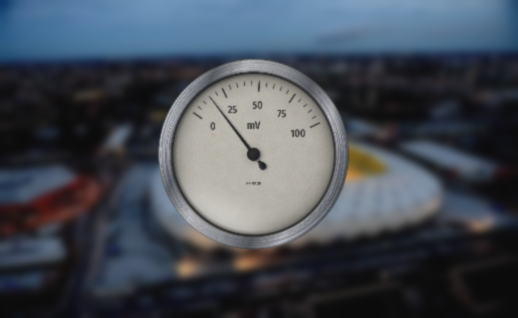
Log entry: 15 mV
